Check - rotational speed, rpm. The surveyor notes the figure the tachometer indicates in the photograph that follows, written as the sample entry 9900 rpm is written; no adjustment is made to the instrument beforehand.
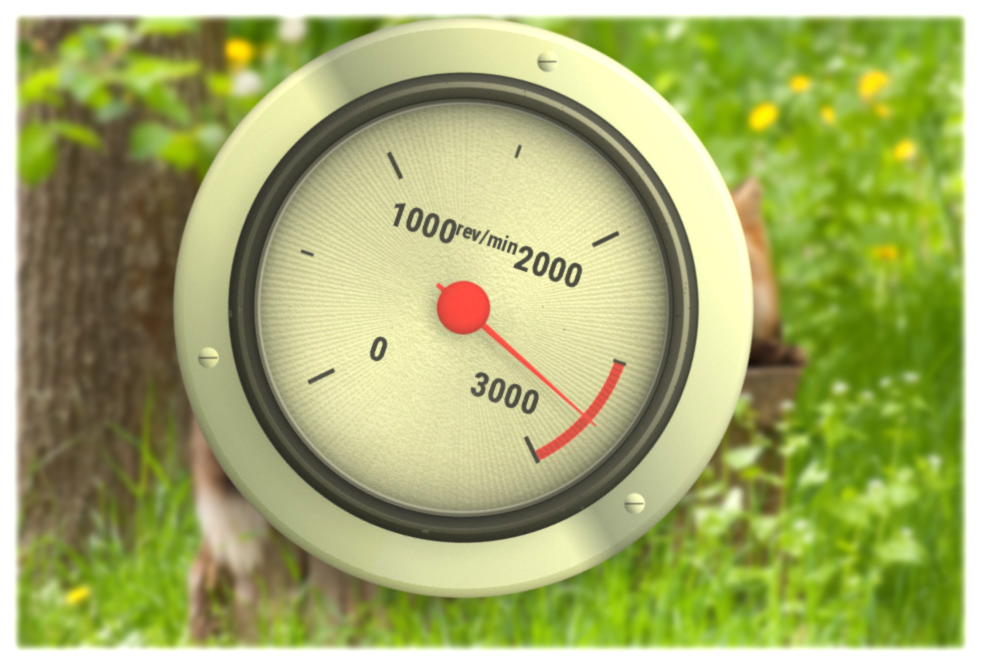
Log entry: 2750 rpm
